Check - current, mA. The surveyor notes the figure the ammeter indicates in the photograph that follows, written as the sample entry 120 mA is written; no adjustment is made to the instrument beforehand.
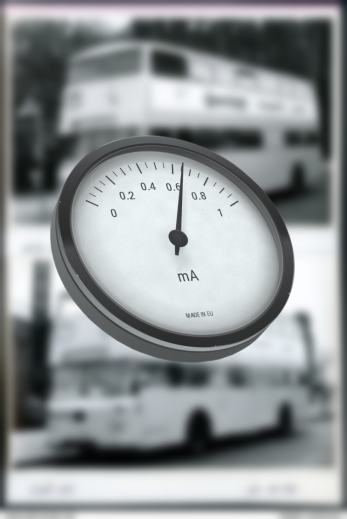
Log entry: 0.65 mA
